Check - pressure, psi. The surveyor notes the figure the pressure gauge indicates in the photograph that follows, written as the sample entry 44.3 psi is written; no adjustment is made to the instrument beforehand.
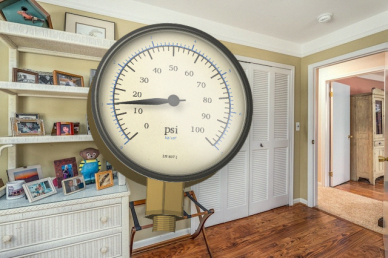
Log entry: 14 psi
